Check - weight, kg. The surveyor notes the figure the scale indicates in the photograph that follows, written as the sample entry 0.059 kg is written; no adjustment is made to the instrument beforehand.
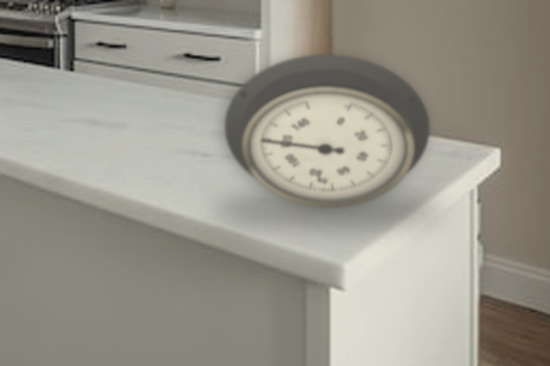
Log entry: 120 kg
